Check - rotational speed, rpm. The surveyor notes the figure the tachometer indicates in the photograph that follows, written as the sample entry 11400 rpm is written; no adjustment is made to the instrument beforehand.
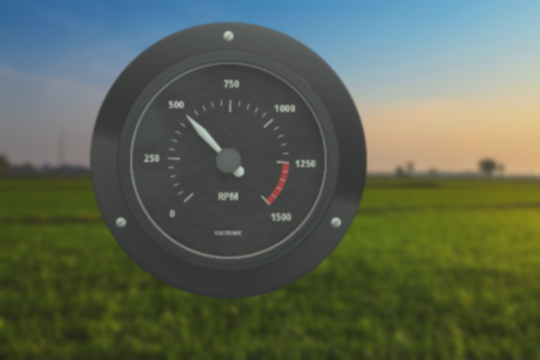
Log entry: 500 rpm
